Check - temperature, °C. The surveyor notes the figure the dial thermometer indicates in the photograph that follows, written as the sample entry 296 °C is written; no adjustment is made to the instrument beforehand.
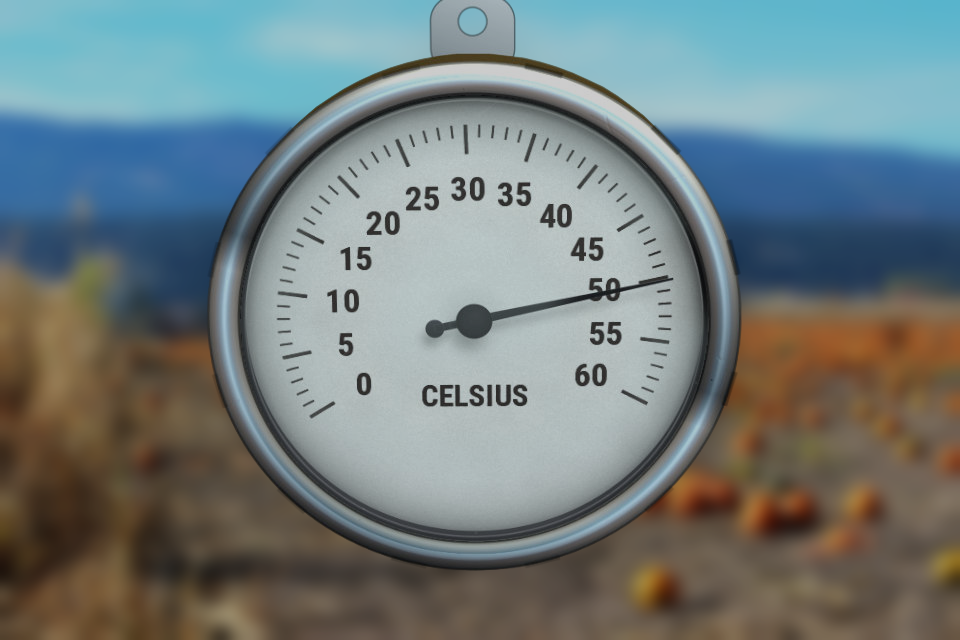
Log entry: 50 °C
